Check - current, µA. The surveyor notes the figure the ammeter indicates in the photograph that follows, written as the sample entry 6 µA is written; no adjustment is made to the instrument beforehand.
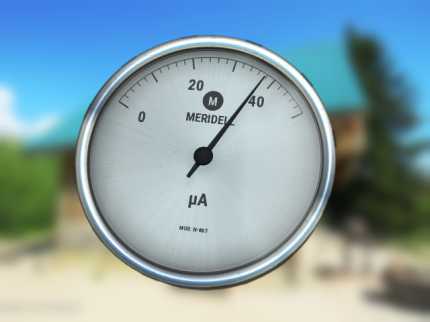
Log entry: 38 µA
